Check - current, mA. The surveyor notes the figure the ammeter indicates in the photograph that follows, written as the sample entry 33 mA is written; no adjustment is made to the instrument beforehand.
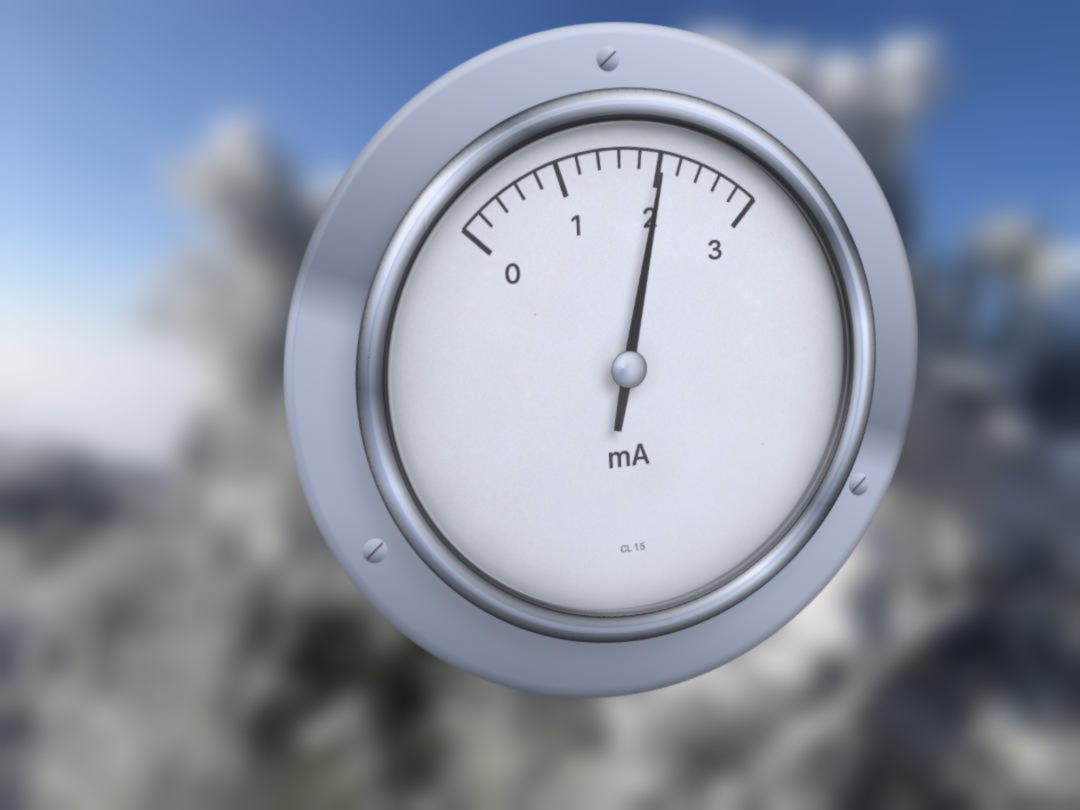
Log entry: 2 mA
